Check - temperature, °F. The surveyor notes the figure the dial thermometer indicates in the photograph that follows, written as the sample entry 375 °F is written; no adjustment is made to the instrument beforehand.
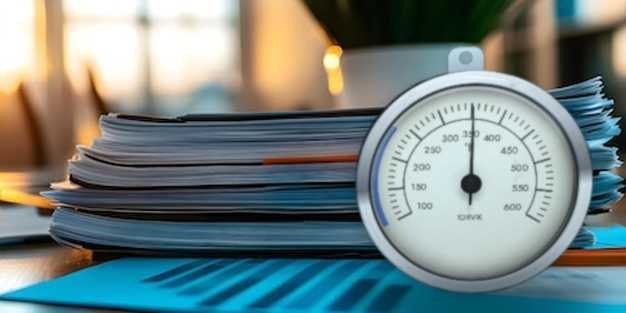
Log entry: 350 °F
